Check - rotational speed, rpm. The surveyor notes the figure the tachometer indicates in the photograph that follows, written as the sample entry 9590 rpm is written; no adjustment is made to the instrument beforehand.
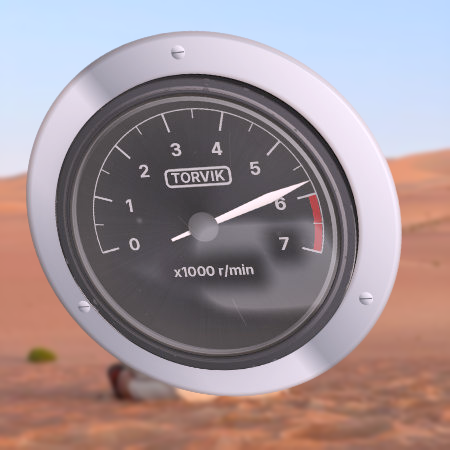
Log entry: 5750 rpm
